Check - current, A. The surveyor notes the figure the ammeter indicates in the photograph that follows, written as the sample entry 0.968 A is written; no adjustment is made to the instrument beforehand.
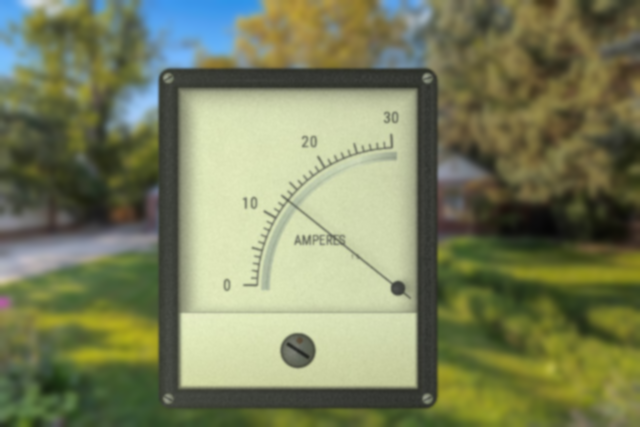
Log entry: 13 A
